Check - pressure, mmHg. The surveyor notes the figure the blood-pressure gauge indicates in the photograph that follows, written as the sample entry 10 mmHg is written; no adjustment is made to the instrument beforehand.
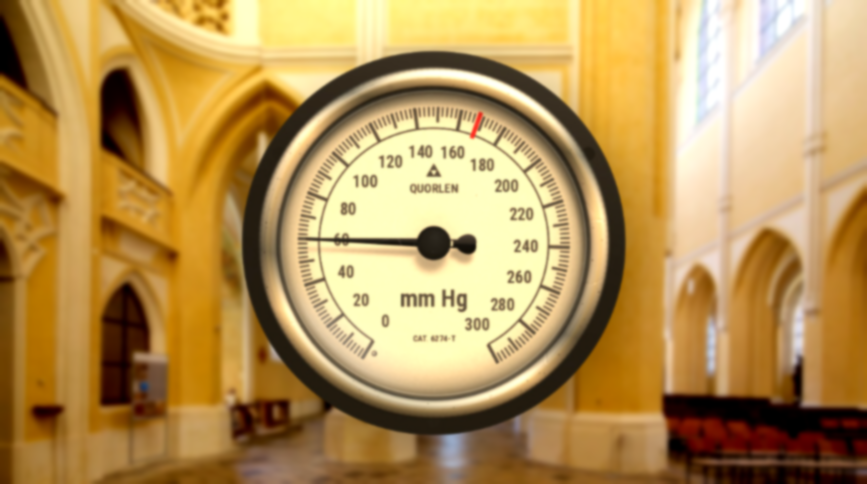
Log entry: 60 mmHg
